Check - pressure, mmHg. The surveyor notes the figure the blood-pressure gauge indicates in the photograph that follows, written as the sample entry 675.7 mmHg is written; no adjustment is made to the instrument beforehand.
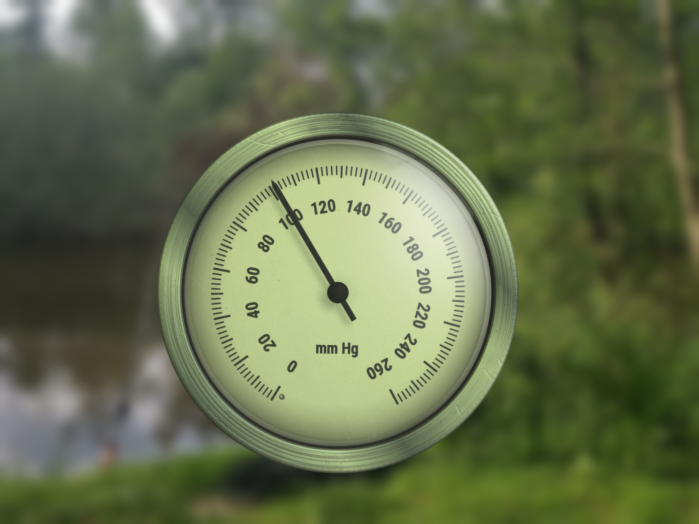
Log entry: 102 mmHg
